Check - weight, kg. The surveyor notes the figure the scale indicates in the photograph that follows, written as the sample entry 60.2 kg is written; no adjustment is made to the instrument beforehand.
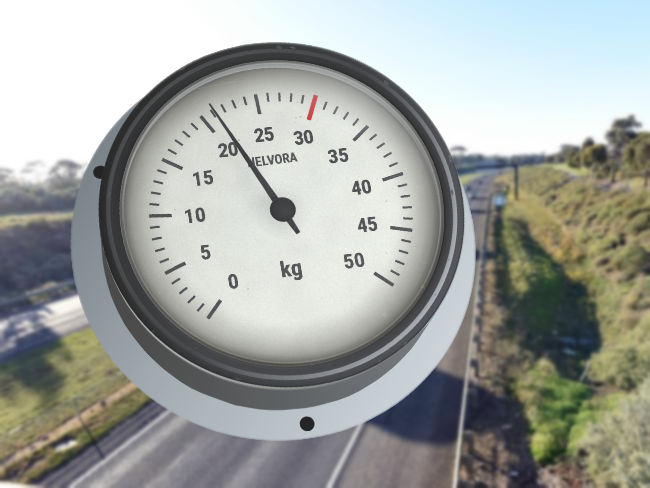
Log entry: 21 kg
